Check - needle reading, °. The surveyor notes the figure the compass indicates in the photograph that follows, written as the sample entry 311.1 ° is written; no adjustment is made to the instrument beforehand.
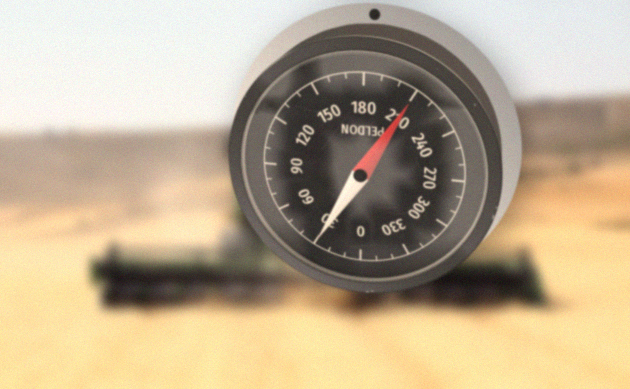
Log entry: 210 °
